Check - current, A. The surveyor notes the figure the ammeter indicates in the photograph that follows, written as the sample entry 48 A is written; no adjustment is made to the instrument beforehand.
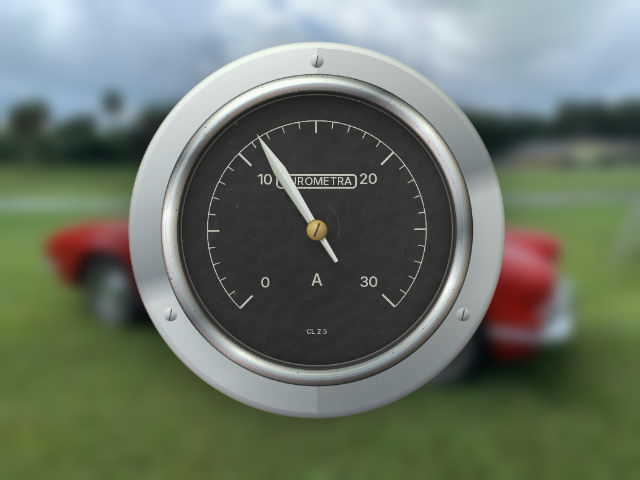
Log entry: 11.5 A
